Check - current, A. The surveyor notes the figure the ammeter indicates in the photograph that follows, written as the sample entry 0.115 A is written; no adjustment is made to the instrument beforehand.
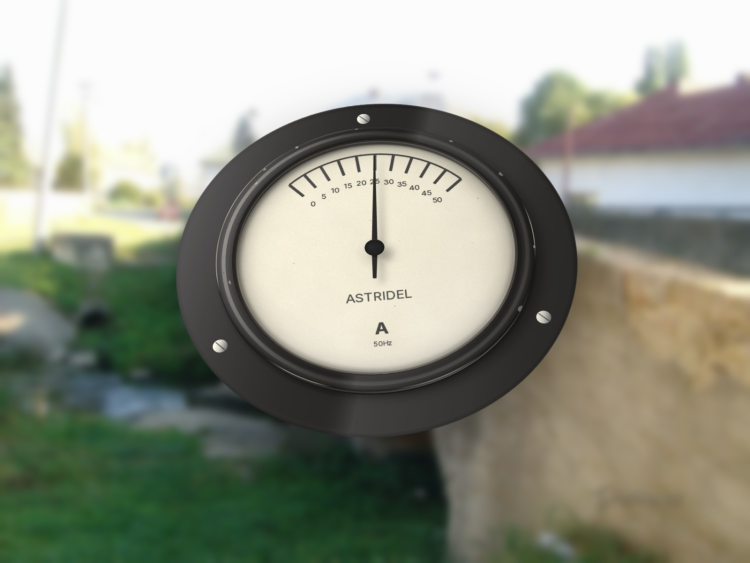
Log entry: 25 A
